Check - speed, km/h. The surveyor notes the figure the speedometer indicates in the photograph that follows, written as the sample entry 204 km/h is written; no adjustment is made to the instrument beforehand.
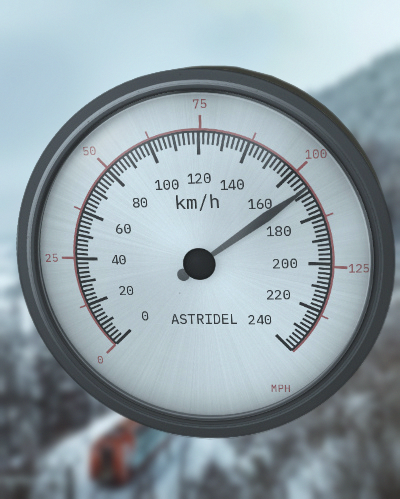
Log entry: 168 km/h
